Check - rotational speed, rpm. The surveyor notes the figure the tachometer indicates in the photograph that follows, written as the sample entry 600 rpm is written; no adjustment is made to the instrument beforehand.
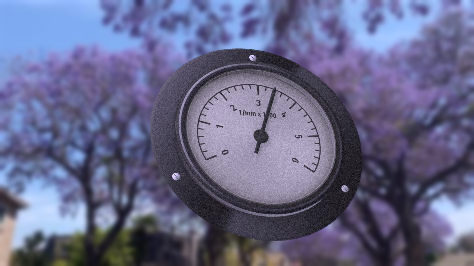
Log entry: 3400 rpm
